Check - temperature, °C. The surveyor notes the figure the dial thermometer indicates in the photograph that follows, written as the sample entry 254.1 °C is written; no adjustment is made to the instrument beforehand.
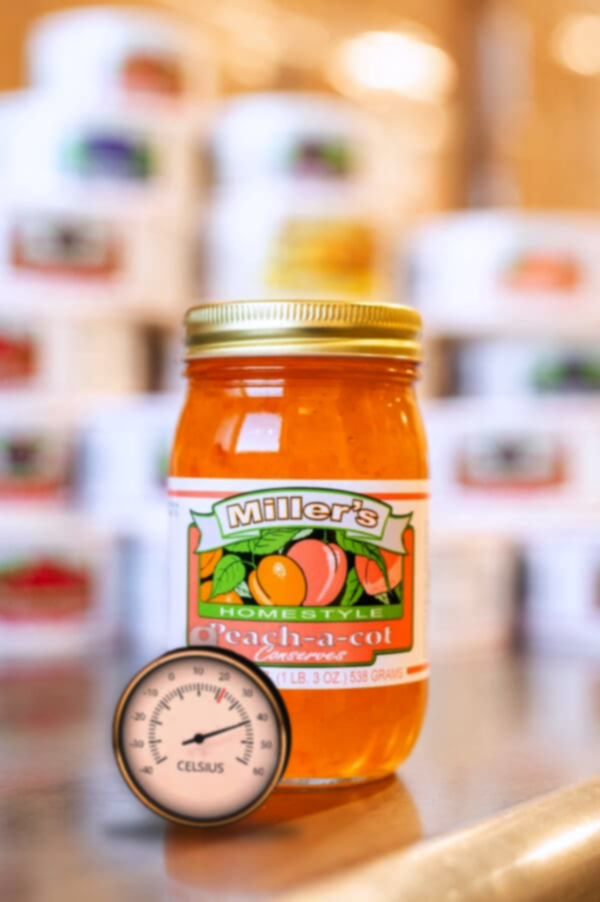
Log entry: 40 °C
